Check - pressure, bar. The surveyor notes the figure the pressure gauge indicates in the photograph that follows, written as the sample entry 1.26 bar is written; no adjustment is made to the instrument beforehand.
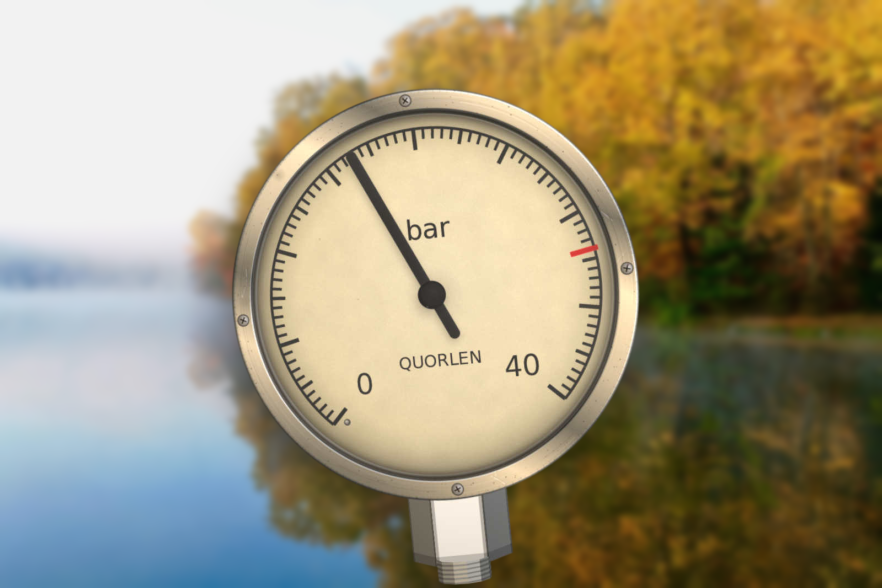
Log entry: 16.5 bar
